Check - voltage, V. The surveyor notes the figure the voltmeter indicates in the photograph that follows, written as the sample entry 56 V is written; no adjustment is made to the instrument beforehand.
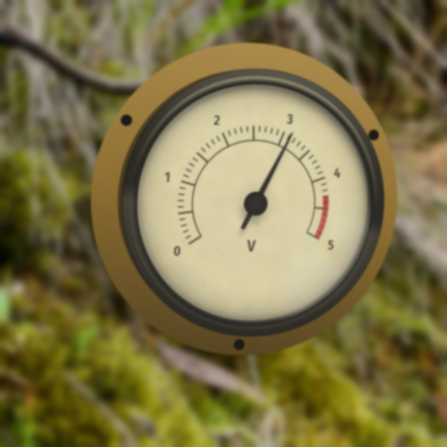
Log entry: 3.1 V
